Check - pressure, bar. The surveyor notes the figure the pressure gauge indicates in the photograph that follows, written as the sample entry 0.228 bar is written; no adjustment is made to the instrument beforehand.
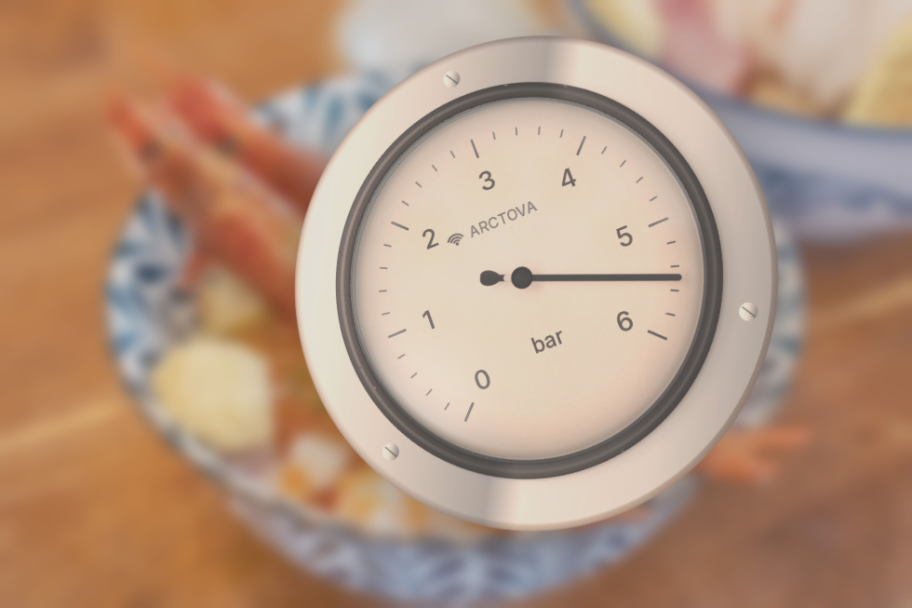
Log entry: 5.5 bar
